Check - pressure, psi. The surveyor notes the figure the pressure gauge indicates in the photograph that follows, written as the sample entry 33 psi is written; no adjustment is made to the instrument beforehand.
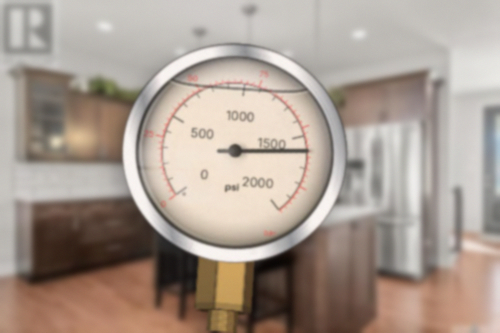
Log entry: 1600 psi
